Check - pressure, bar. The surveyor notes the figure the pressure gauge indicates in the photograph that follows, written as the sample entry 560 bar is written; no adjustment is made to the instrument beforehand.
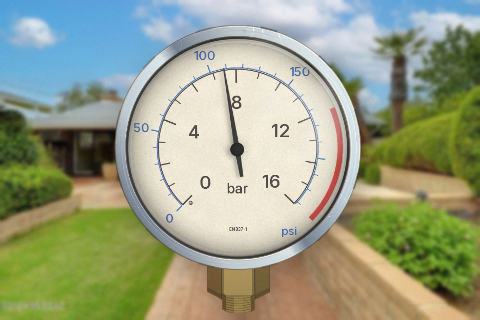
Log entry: 7.5 bar
